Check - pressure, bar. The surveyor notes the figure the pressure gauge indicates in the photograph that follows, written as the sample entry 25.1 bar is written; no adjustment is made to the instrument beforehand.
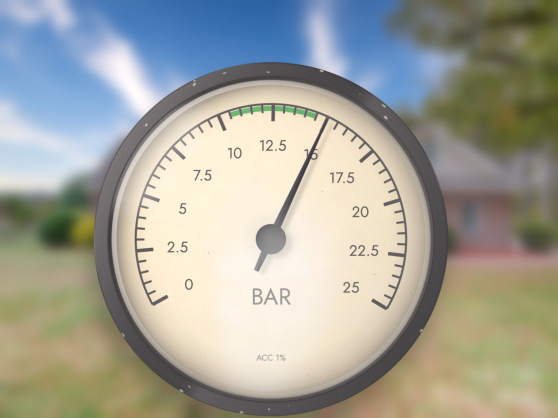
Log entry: 15 bar
